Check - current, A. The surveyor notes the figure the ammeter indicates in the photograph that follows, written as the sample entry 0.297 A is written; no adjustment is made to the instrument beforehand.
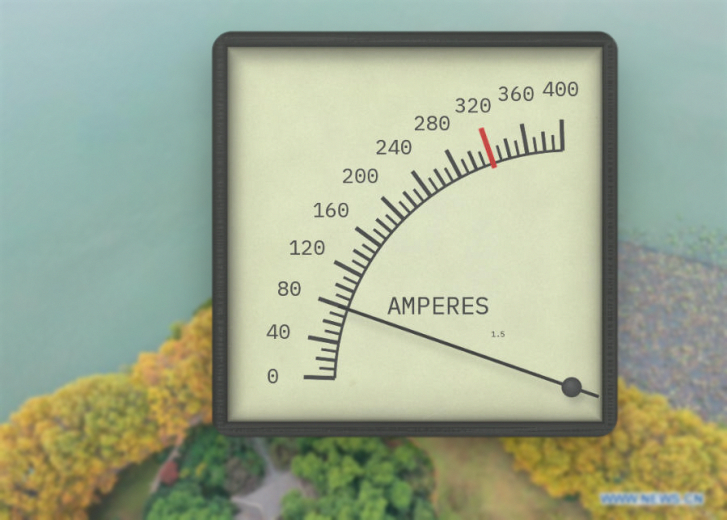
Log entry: 80 A
